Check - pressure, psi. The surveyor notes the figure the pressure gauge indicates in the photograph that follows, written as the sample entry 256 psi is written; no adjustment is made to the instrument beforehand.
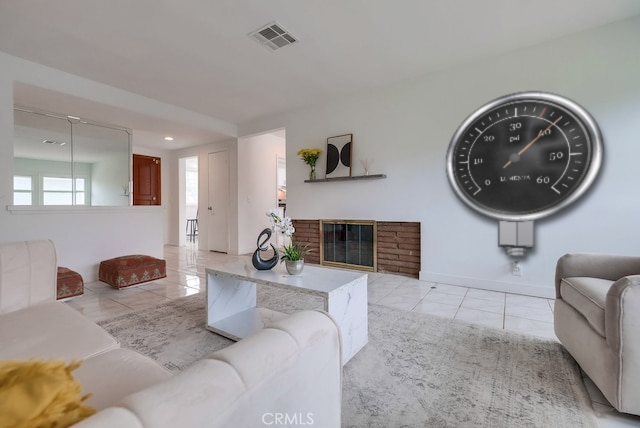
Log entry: 40 psi
